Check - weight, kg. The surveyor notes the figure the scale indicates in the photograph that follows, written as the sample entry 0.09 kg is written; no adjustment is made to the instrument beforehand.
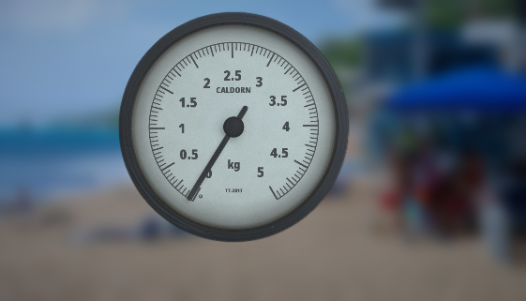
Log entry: 0.05 kg
